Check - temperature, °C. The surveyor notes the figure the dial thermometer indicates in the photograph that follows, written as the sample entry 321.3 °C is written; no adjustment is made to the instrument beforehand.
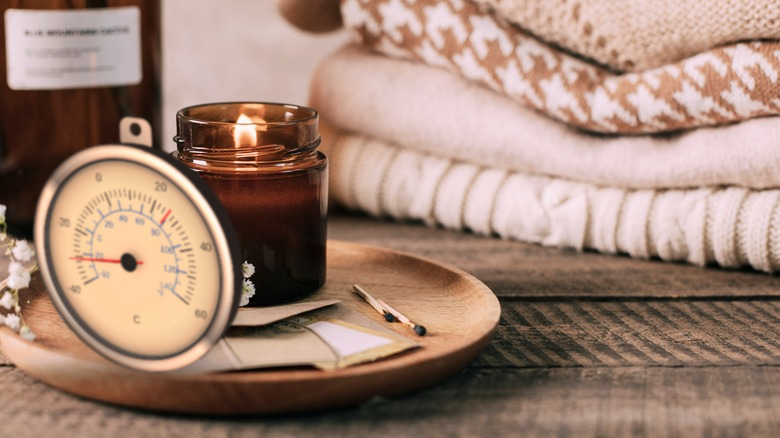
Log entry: -30 °C
